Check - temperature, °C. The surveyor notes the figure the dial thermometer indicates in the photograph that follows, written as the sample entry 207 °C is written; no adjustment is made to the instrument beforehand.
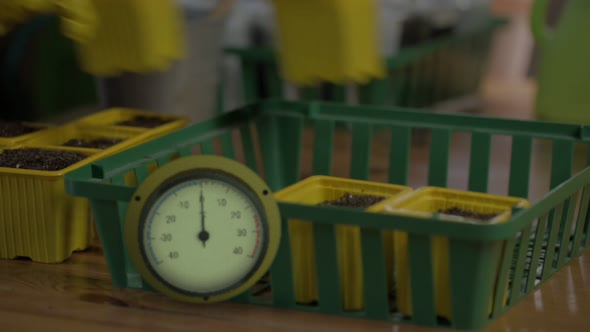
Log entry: 0 °C
